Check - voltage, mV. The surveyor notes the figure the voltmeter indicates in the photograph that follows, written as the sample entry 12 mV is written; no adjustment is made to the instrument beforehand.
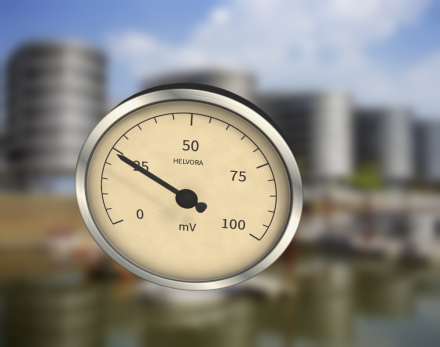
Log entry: 25 mV
